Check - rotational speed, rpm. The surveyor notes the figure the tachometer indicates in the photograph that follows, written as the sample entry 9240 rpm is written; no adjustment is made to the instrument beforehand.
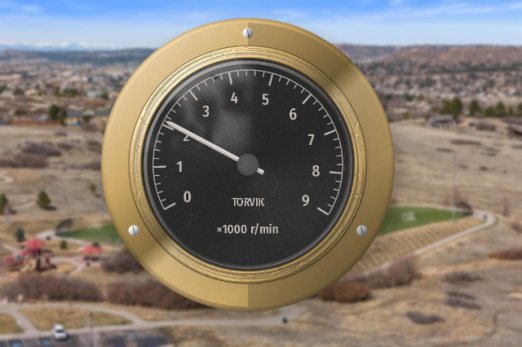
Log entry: 2100 rpm
